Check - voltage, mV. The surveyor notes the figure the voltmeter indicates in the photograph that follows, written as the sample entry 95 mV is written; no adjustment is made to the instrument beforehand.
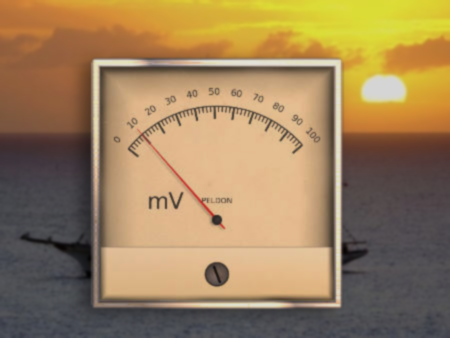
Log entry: 10 mV
